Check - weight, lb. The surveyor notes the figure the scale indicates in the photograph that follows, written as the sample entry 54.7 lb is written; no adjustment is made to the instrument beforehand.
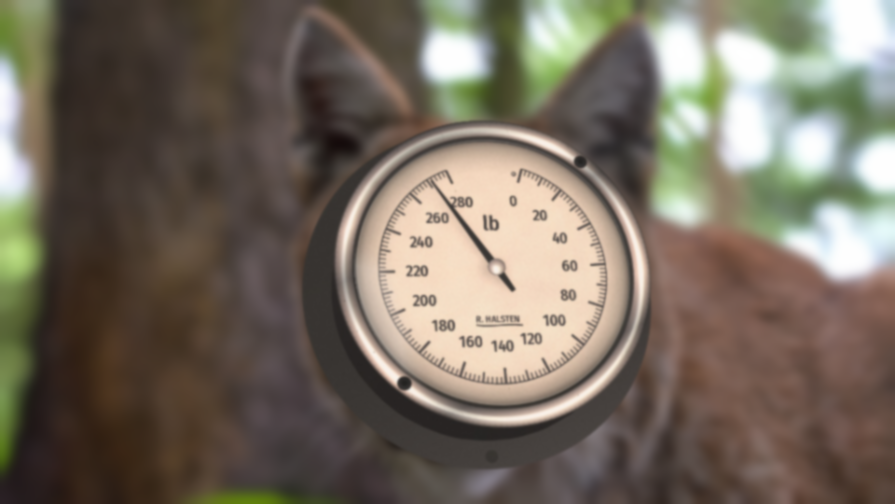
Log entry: 270 lb
